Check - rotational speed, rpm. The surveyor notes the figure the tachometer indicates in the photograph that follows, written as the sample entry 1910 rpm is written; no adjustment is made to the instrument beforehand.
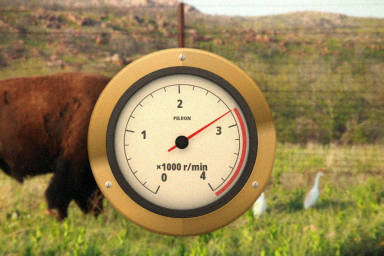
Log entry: 2800 rpm
